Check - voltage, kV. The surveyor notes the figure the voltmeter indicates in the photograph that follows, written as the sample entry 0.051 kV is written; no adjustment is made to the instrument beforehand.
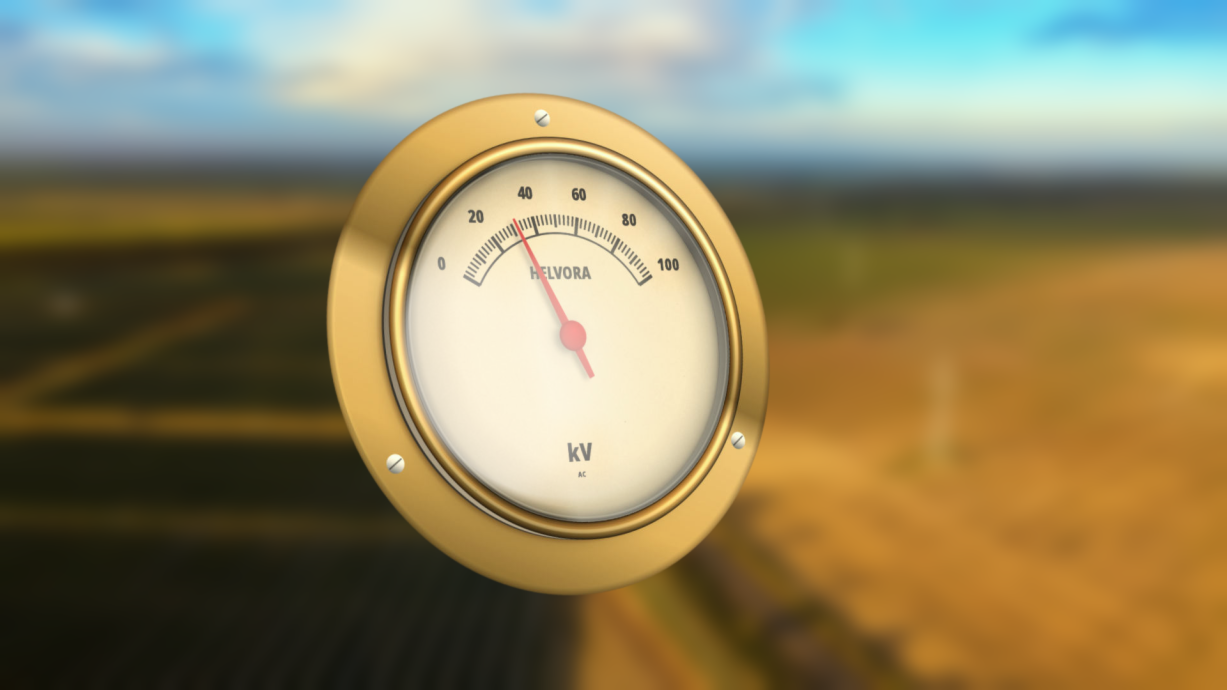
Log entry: 30 kV
